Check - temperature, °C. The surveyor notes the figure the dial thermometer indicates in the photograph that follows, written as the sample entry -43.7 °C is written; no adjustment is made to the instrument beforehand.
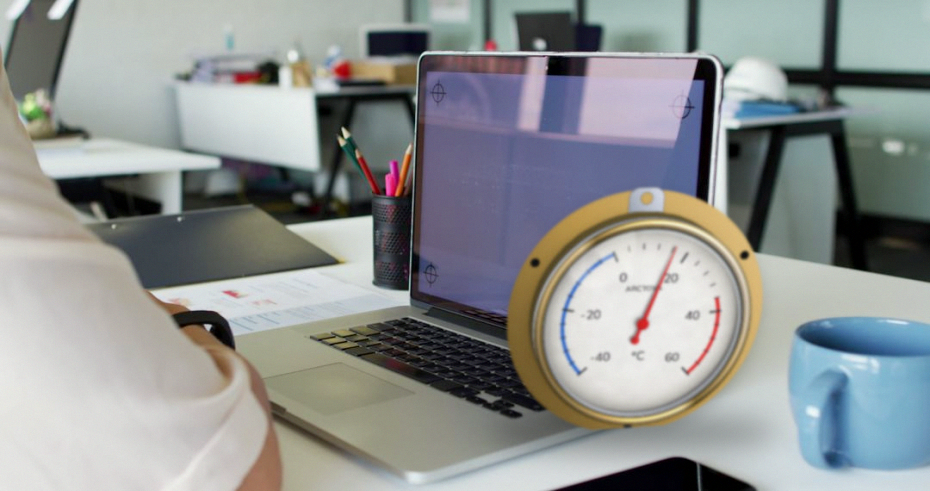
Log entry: 16 °C
